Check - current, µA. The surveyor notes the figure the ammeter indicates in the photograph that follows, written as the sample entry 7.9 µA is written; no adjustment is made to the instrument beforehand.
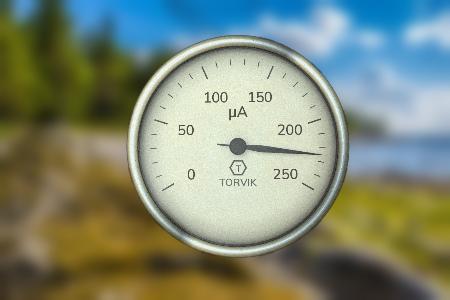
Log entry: 225 µA
